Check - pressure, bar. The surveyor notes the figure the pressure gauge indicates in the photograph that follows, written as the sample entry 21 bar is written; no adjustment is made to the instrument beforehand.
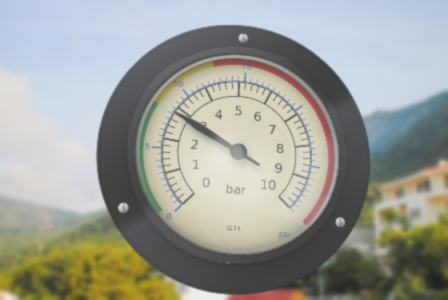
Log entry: 2.8 bar
